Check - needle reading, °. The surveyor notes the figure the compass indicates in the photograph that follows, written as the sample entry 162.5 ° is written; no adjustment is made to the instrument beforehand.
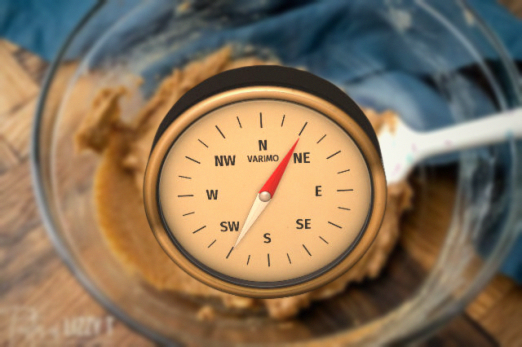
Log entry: 30 °
